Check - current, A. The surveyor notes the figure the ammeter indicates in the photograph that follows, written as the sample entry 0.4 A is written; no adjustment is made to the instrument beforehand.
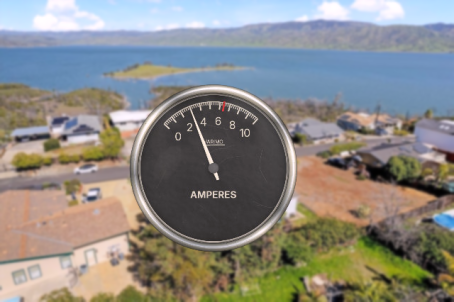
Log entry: 3 A
